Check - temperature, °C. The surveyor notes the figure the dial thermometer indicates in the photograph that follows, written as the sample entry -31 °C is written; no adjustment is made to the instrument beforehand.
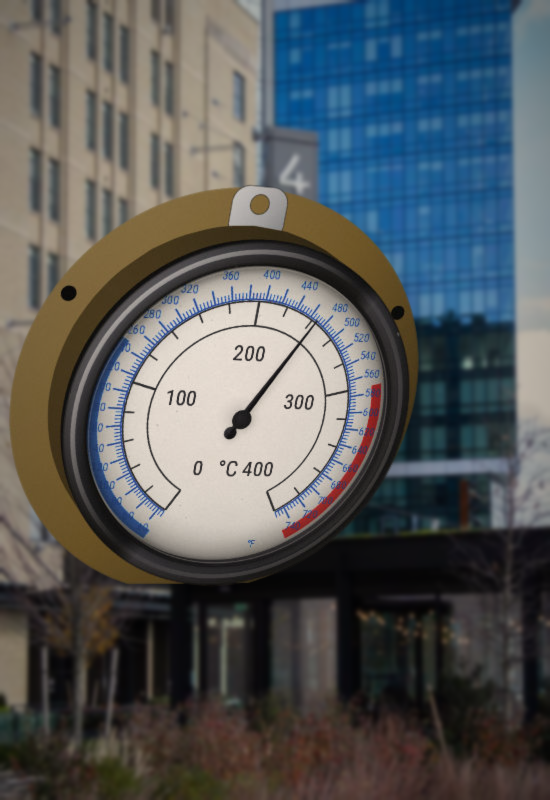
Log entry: 240 °C
